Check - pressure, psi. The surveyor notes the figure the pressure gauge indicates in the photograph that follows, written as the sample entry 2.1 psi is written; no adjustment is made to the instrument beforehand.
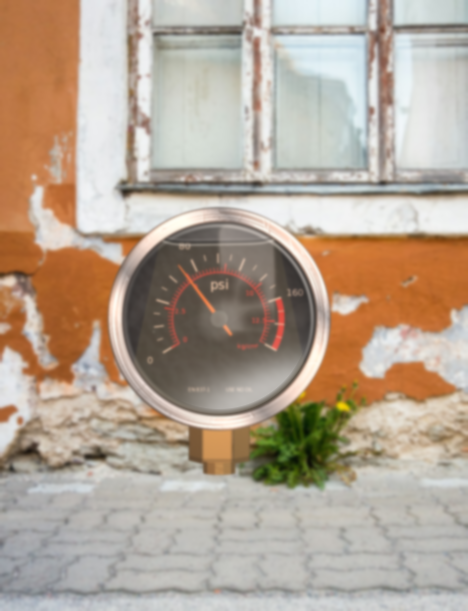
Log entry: 70 psi
